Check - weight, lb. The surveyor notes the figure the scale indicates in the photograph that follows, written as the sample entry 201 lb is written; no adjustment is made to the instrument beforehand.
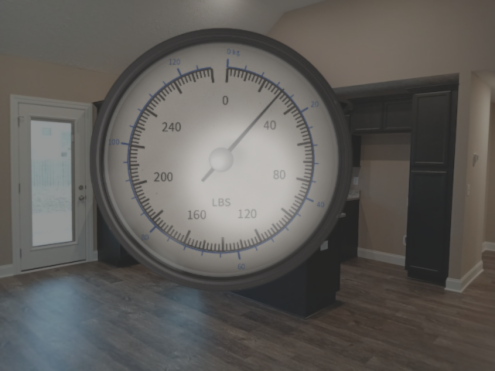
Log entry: 30 lb
